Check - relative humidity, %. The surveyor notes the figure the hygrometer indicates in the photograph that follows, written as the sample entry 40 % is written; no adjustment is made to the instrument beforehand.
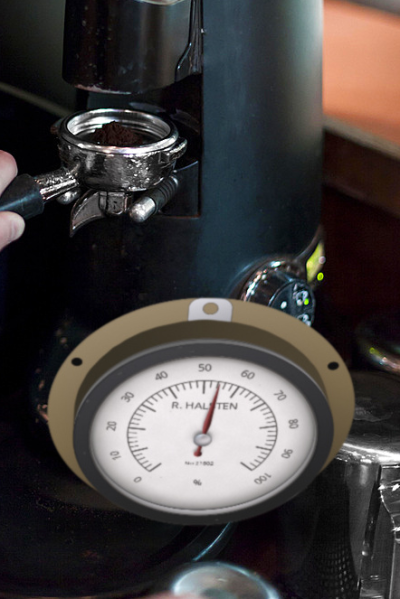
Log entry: 54 %
